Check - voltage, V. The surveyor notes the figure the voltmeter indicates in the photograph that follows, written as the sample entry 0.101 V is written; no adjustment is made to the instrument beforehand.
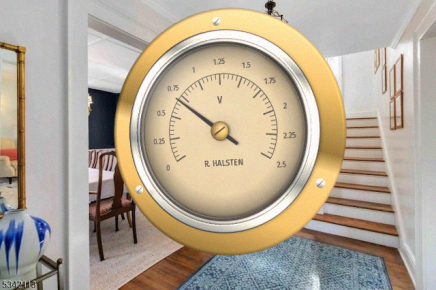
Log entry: 0.7 V
